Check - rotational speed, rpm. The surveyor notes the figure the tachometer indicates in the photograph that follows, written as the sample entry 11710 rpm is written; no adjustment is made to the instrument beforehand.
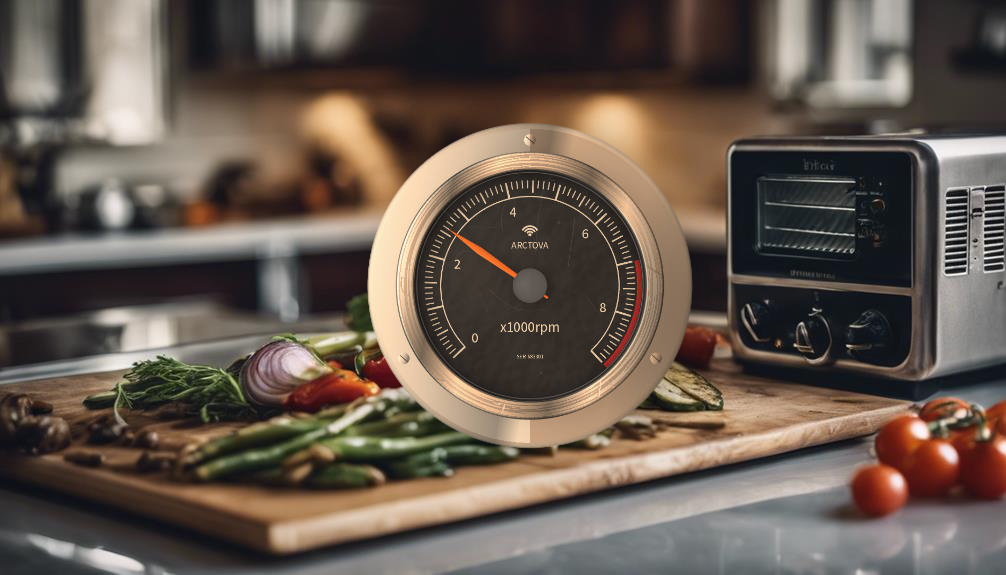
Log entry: 2600 rpm
